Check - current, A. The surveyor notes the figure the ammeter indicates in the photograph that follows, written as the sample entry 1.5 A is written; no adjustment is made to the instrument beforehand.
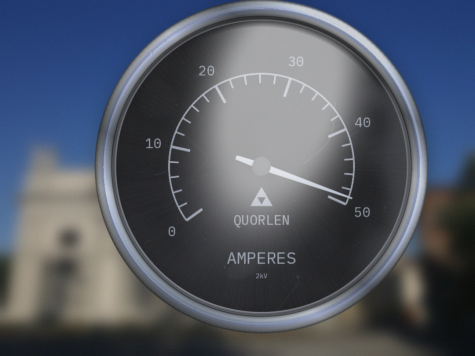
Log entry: 49 A
